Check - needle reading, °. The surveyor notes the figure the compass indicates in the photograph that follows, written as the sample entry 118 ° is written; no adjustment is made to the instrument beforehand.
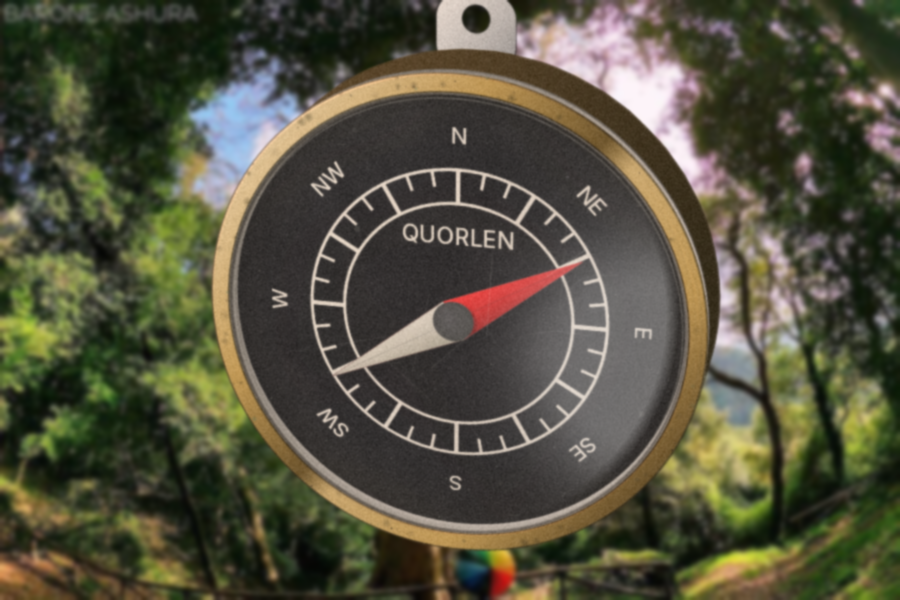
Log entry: 60 °
